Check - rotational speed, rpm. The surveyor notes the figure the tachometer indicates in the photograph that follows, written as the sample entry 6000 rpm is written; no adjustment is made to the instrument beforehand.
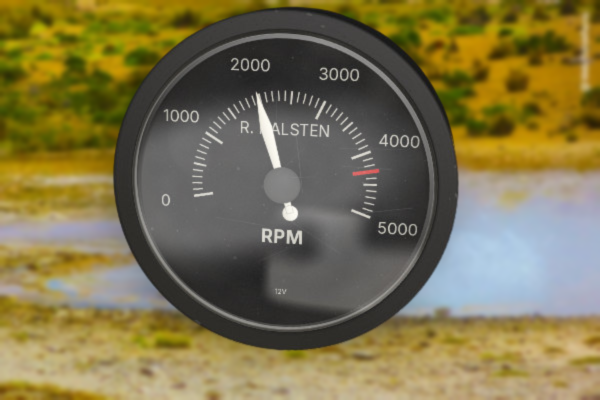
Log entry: 2000 rpm
